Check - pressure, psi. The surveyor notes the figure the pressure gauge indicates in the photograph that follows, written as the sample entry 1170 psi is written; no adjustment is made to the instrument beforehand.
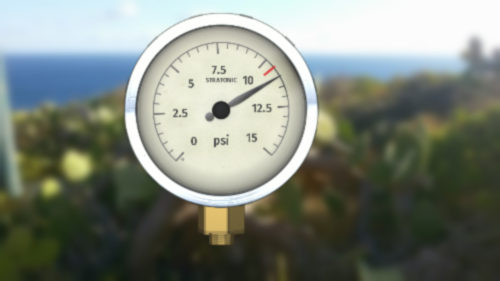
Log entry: 11 psi
